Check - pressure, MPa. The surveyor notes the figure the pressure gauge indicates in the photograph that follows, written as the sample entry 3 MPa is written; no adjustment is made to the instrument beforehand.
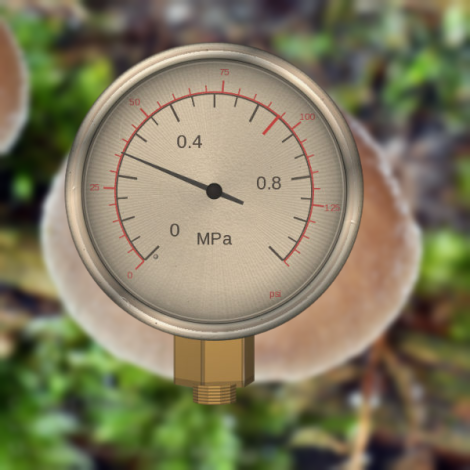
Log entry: 0.25 MPa
